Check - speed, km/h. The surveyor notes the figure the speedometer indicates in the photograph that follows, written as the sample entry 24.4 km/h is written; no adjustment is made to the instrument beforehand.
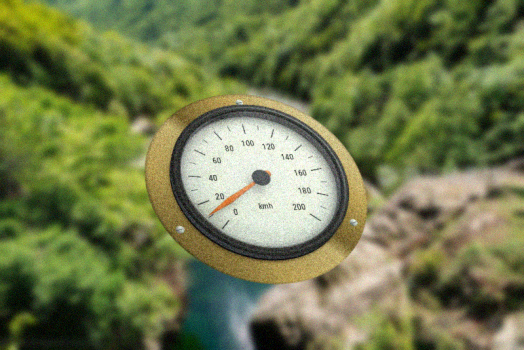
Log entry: 10 km/h
